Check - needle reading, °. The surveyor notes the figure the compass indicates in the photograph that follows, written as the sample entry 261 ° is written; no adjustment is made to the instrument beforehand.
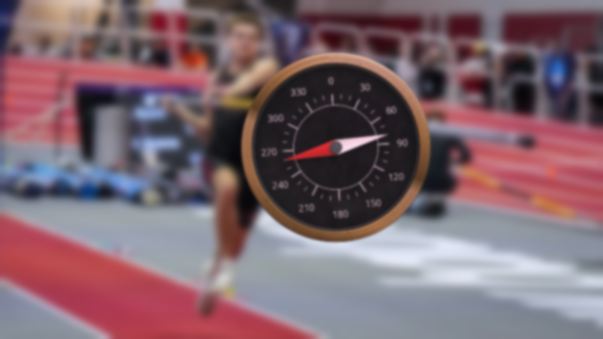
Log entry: 260 °
